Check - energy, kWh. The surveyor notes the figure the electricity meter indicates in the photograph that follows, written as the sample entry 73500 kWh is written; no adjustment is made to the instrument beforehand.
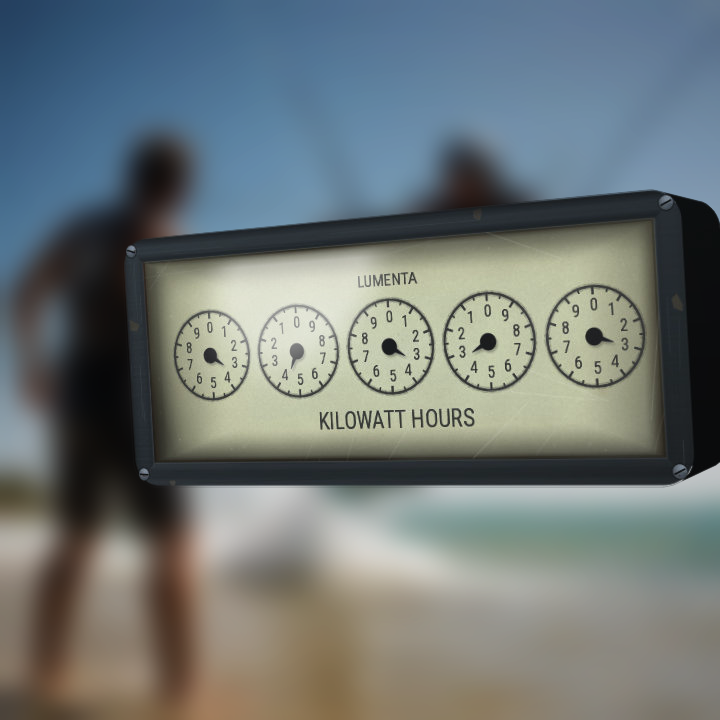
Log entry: 34333 kWh
